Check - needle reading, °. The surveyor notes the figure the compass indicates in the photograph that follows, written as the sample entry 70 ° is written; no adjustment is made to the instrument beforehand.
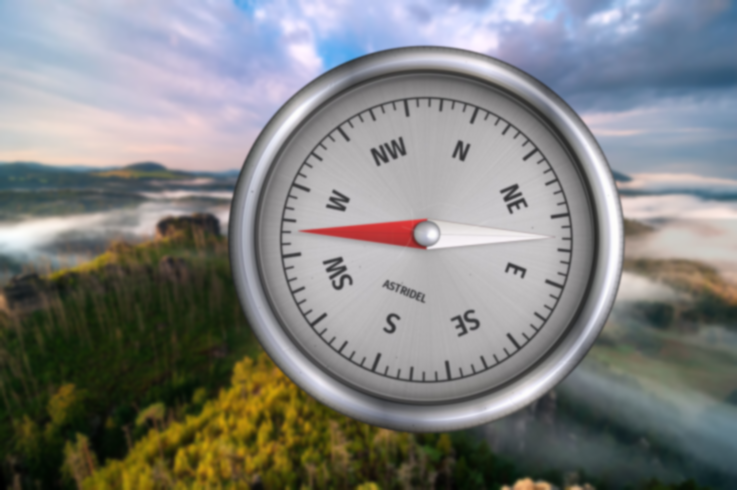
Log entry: 250 °
